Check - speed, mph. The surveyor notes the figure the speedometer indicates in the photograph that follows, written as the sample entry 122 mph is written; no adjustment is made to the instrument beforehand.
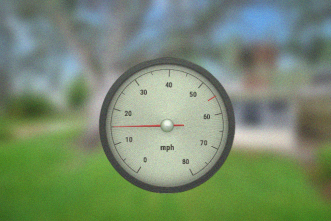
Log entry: 15 mph
